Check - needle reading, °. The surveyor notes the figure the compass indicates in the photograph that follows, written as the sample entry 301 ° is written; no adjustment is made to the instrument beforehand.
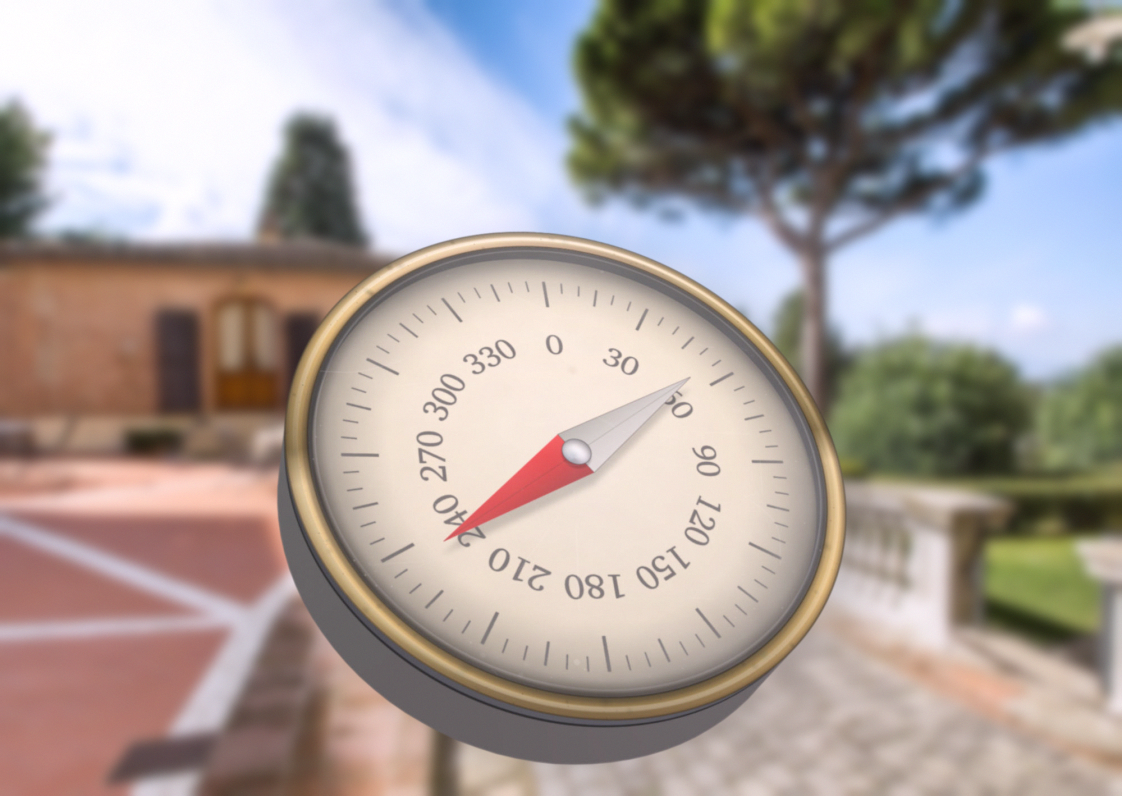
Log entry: 235 °
